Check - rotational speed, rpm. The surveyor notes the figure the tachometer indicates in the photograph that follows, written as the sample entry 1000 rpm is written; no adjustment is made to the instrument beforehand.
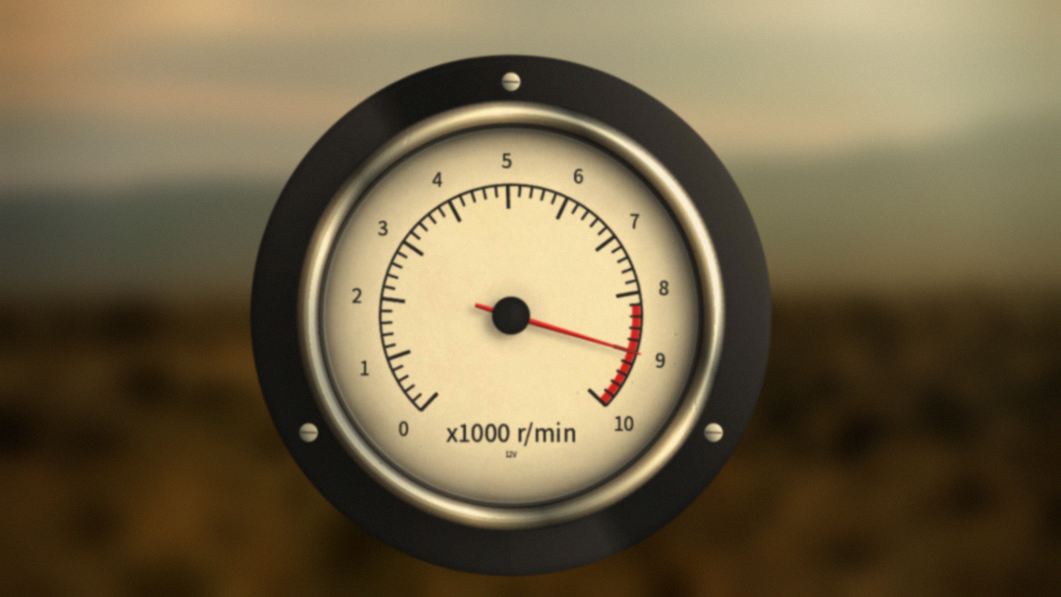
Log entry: 9000 rpm
